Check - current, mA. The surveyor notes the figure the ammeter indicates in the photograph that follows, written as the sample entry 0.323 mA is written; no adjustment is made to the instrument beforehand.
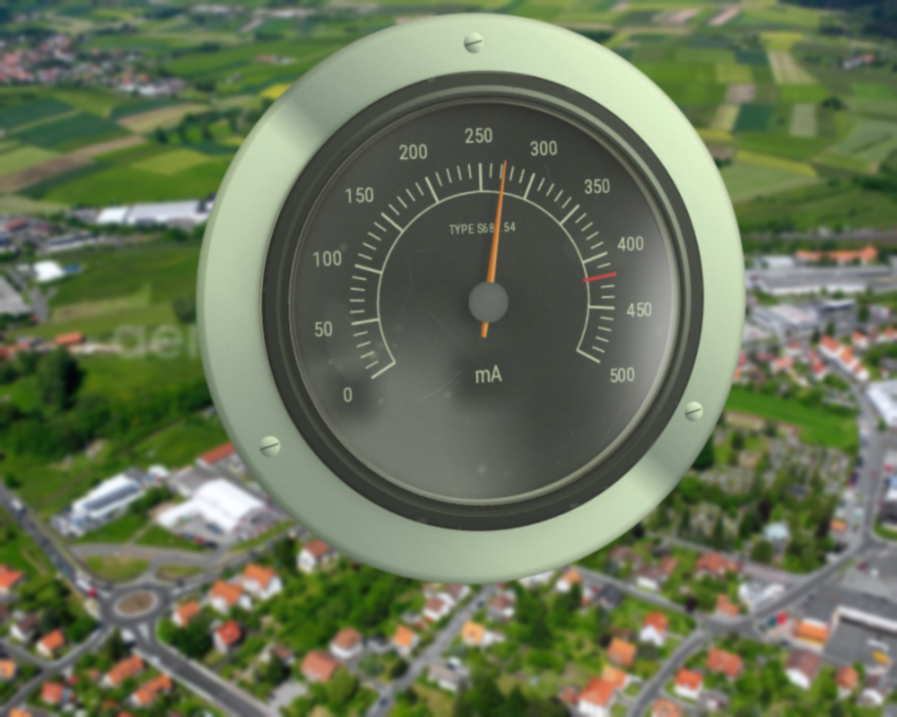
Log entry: 270 mA
